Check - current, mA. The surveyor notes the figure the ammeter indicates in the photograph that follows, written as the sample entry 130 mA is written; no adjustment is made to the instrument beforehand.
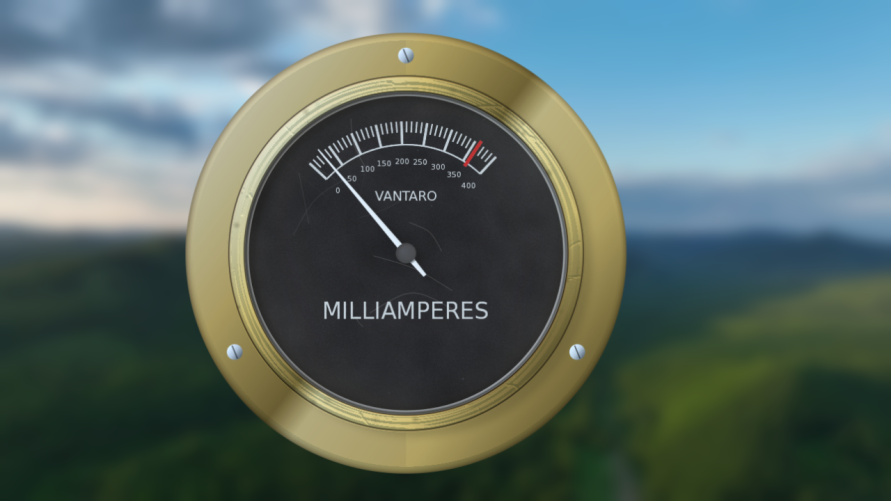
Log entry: 30 mA
